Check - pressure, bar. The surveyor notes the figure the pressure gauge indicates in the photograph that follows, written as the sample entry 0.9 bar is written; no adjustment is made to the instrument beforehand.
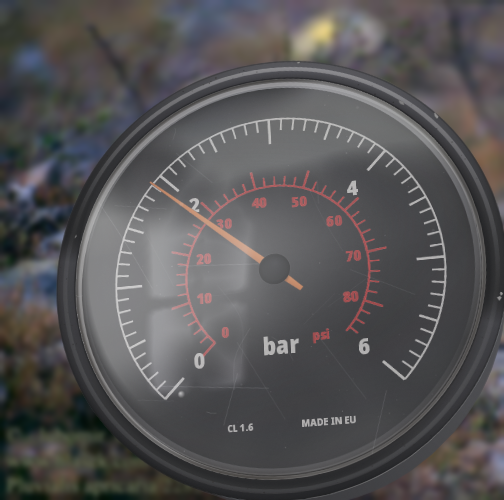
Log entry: 1.9 bar
